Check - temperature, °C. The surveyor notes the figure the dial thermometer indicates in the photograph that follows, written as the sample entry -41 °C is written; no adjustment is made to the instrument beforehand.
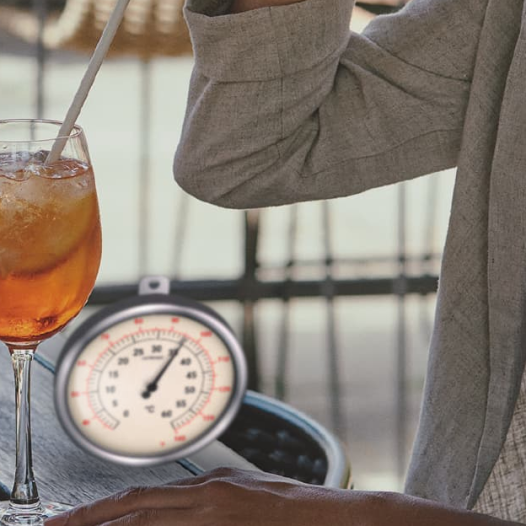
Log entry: 35 °C
